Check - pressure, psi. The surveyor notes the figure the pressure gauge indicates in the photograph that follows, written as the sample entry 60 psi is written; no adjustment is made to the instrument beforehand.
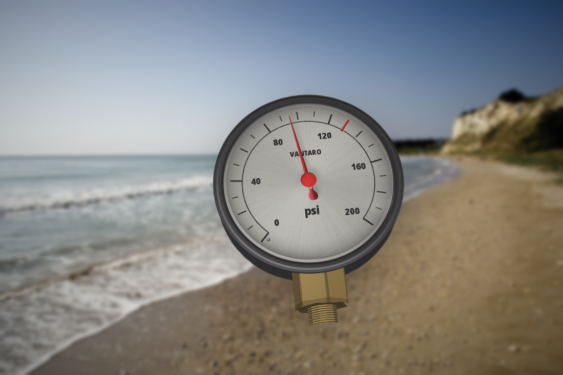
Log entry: 95 psi
